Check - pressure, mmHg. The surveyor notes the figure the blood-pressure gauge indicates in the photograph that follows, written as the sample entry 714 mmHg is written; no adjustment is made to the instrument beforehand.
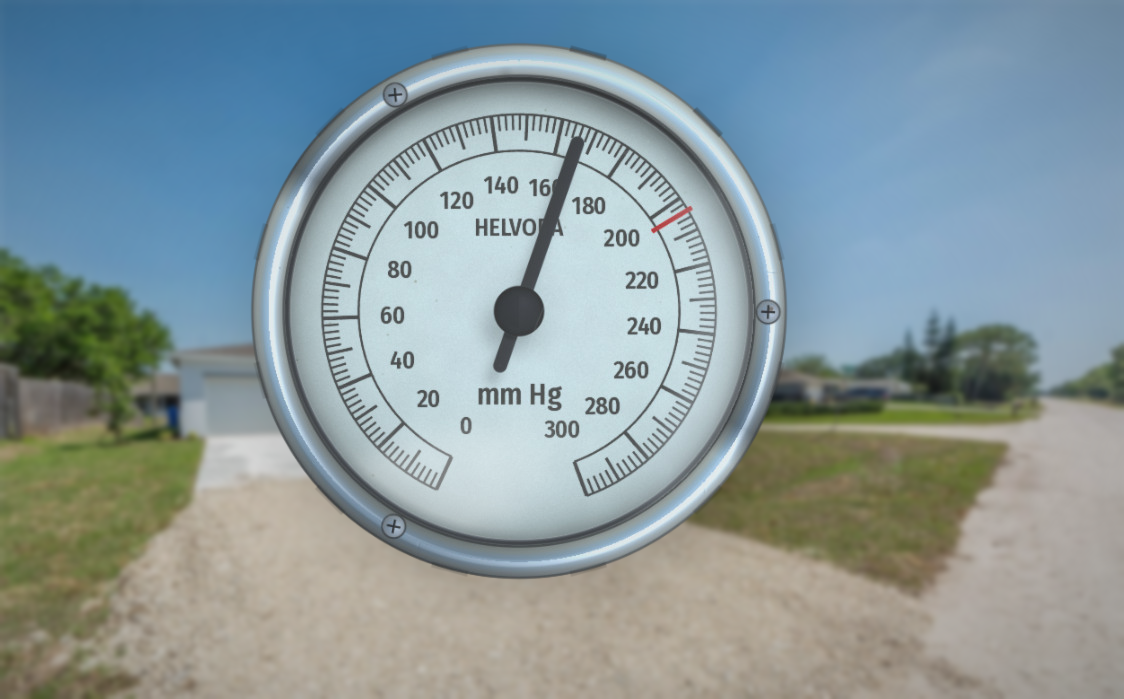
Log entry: 166 mmHg
